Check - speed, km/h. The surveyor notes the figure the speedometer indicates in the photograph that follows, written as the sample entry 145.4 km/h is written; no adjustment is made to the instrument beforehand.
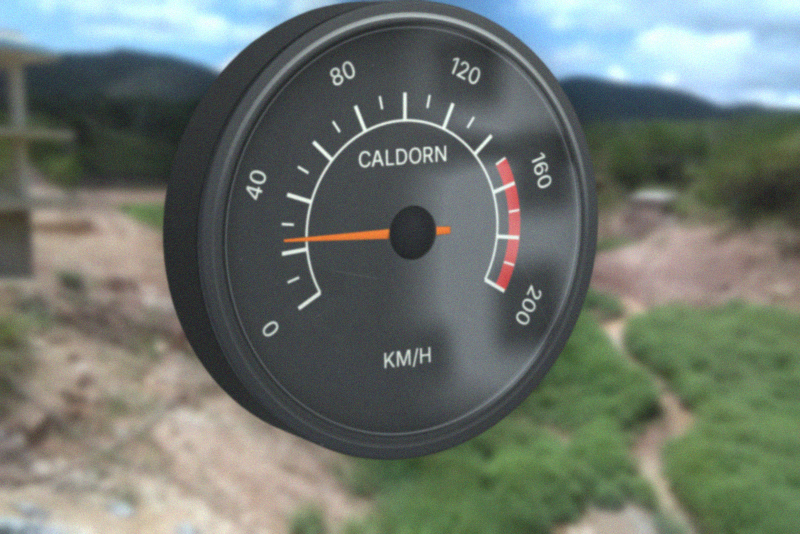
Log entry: 25 km/h
